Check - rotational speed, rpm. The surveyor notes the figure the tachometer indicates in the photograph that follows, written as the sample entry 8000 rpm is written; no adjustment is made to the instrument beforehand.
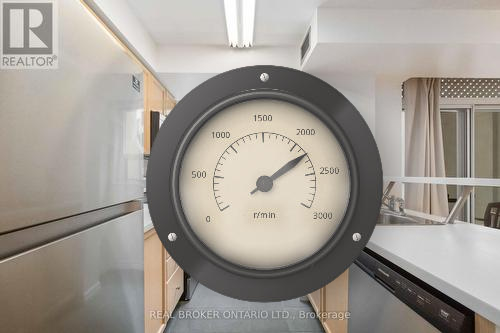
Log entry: 2200 rpm
